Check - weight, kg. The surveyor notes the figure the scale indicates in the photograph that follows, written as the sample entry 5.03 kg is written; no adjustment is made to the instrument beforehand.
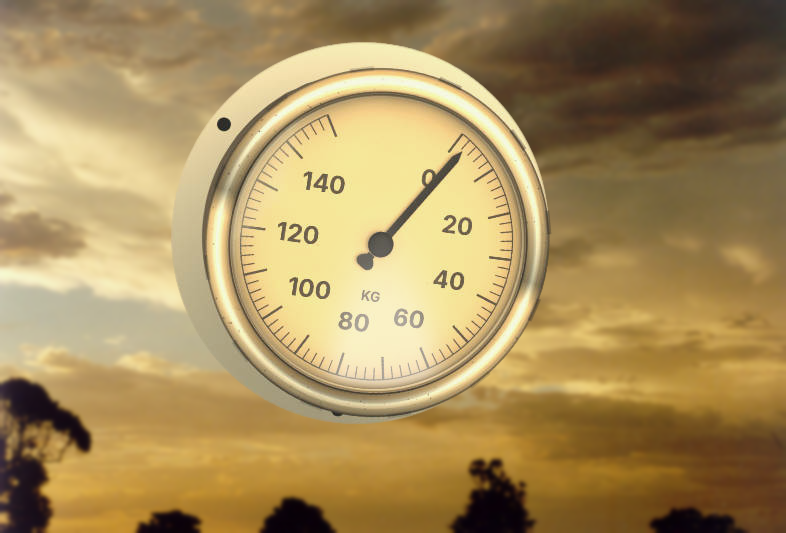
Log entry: 2 kg
